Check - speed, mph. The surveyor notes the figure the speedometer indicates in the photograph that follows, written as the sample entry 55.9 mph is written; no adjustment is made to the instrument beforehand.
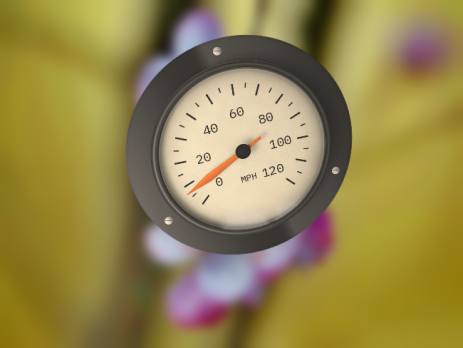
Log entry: 7.5 mph
